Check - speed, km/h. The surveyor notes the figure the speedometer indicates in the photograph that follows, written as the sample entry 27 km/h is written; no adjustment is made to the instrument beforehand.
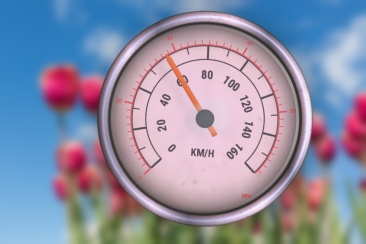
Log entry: 60 km/h
